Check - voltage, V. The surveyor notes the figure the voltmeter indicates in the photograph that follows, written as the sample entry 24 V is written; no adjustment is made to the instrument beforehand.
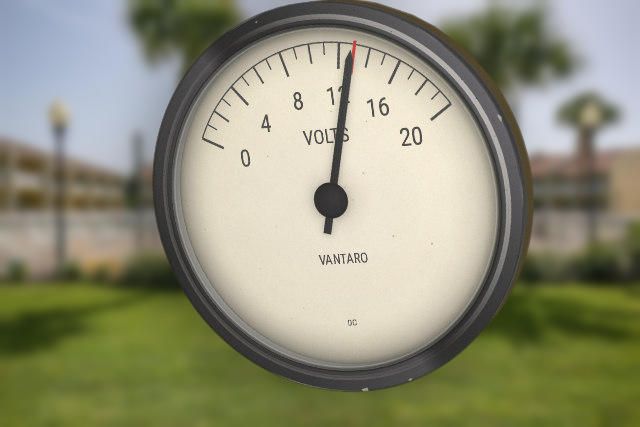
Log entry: 13 V
